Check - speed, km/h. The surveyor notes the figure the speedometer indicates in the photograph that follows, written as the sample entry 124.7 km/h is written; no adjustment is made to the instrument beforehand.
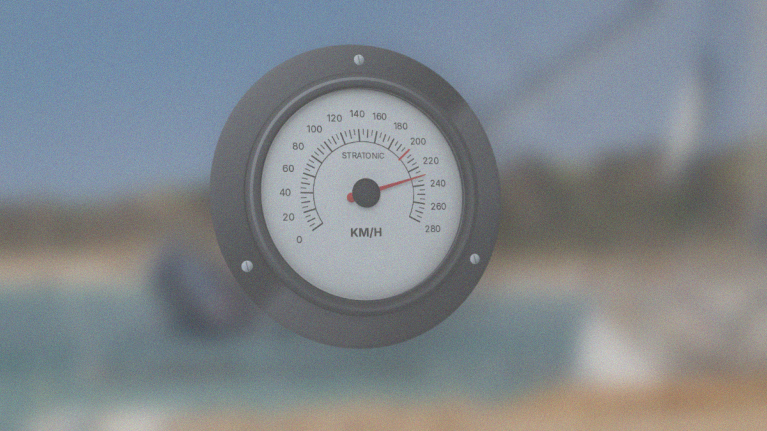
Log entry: 230 km/h
